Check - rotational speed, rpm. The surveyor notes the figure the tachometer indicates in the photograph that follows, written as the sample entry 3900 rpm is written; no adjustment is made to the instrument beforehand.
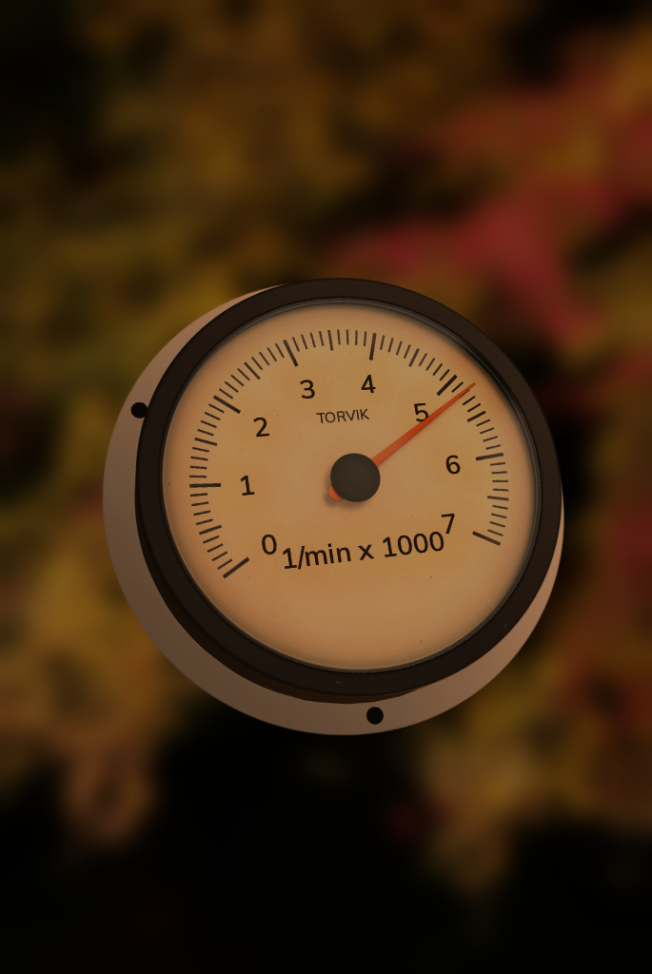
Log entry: 5200 rpm
